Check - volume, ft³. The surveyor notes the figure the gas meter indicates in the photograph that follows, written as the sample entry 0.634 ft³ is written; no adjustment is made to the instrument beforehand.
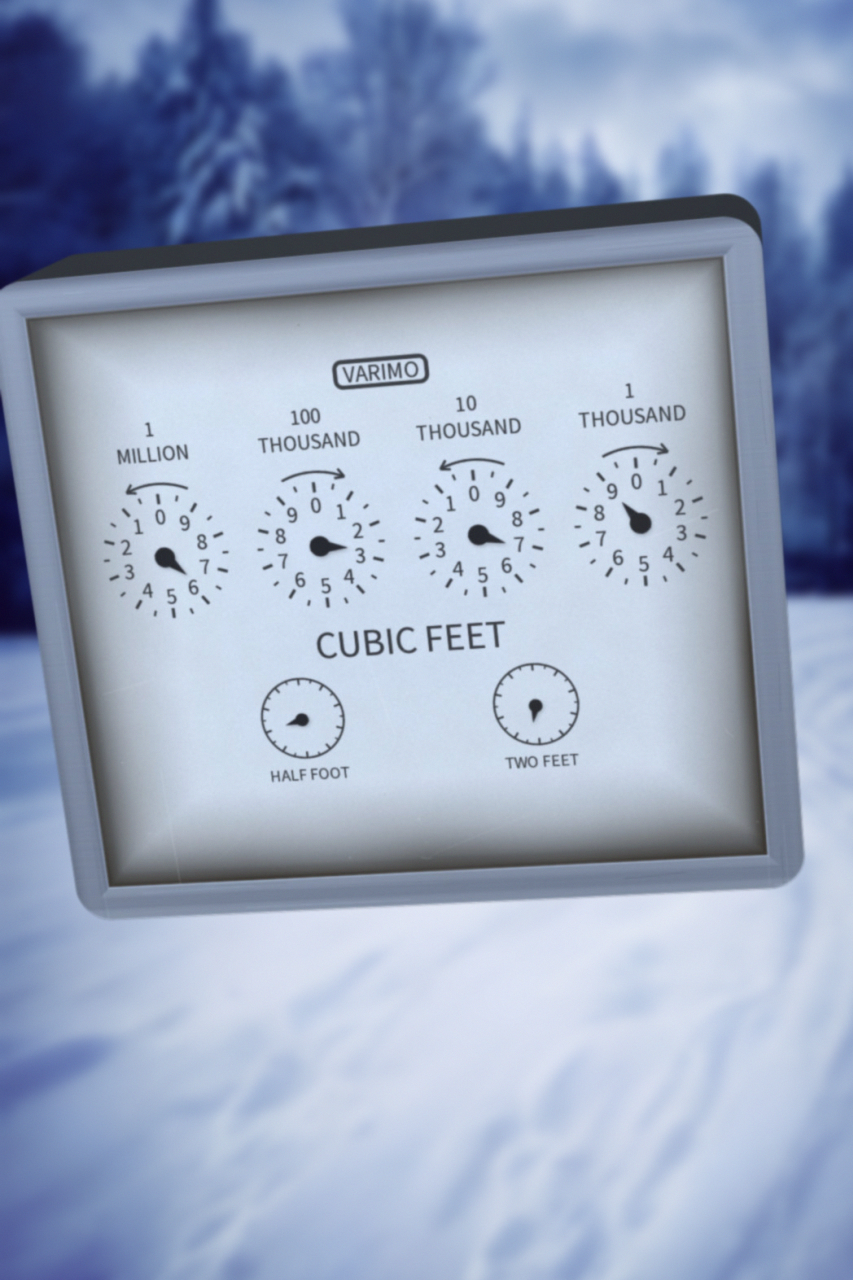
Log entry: 626900 ft³
